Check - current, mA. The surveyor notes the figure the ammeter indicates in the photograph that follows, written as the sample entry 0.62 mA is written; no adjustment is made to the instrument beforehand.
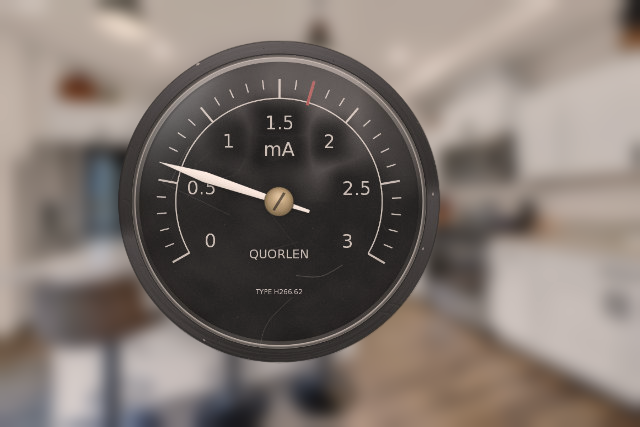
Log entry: 0.6 mA
